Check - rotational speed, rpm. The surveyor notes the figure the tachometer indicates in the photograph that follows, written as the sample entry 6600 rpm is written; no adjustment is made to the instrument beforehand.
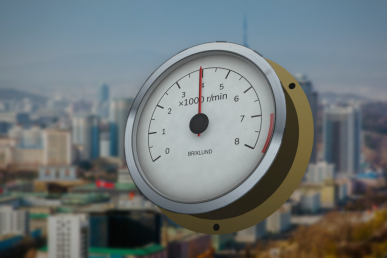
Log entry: 4000 rpm
